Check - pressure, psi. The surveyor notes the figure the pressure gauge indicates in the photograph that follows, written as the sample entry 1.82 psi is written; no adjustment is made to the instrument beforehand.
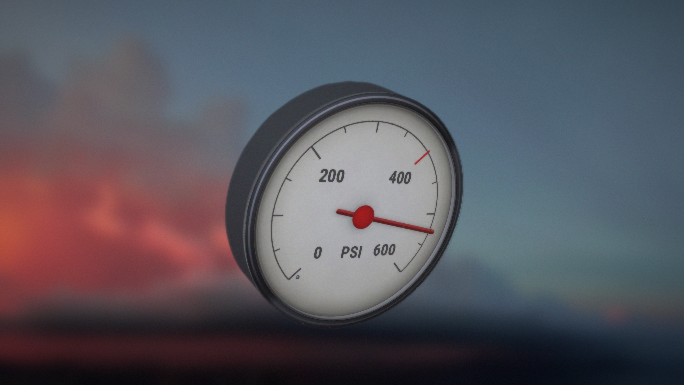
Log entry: 525 psi
